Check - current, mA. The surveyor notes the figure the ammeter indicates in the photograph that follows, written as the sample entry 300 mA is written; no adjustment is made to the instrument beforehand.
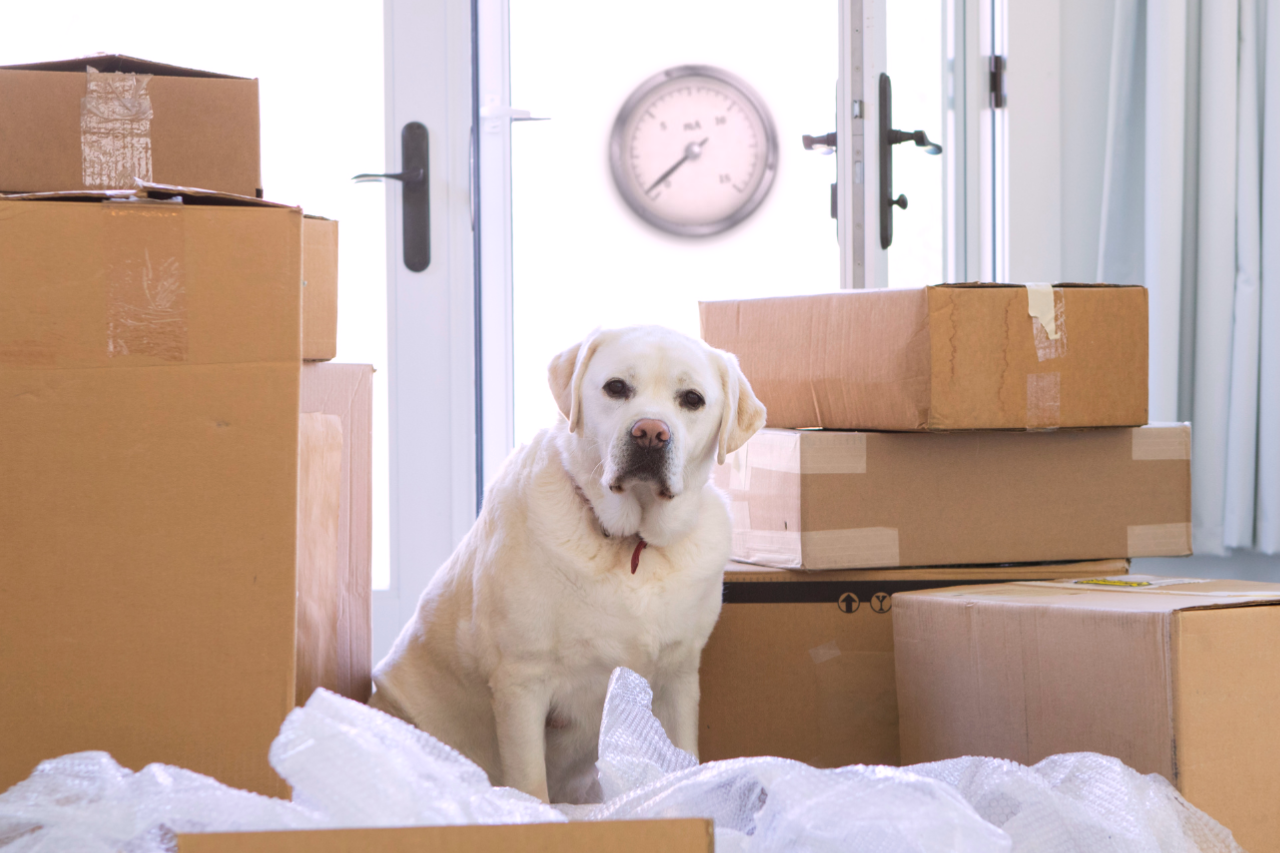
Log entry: 0.5 mA
